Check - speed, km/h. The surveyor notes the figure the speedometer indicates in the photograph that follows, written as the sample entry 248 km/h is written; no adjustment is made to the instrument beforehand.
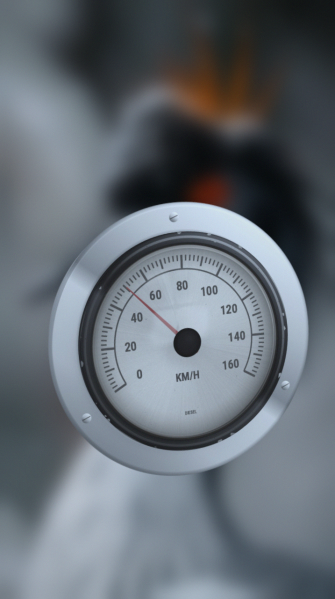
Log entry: 50 km/h
